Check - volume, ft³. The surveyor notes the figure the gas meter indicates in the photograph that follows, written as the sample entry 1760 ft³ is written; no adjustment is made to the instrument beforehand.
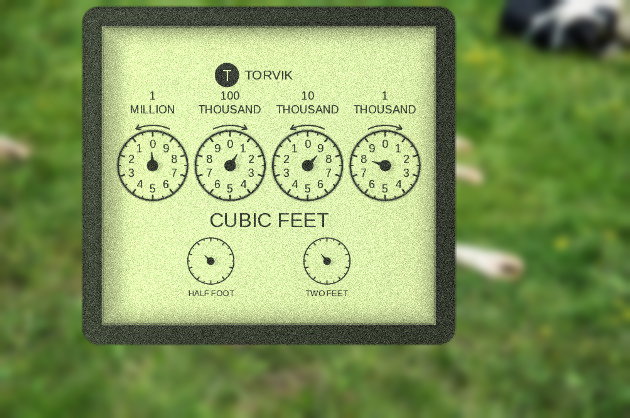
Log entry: 8800 ft³
